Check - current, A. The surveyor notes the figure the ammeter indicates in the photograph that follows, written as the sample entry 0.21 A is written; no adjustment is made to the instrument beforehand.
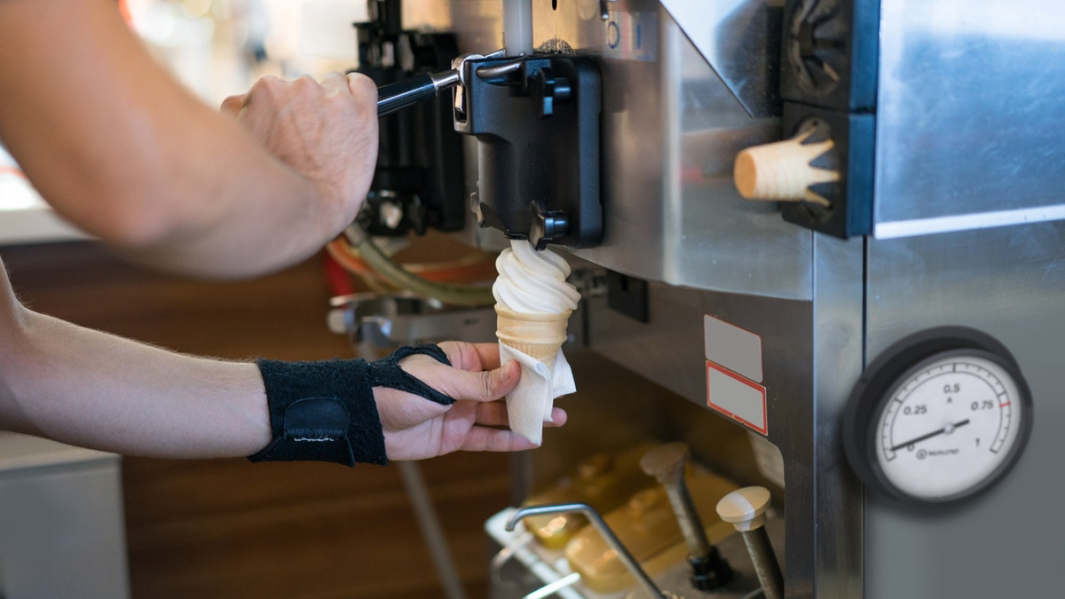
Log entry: 0.05 A
